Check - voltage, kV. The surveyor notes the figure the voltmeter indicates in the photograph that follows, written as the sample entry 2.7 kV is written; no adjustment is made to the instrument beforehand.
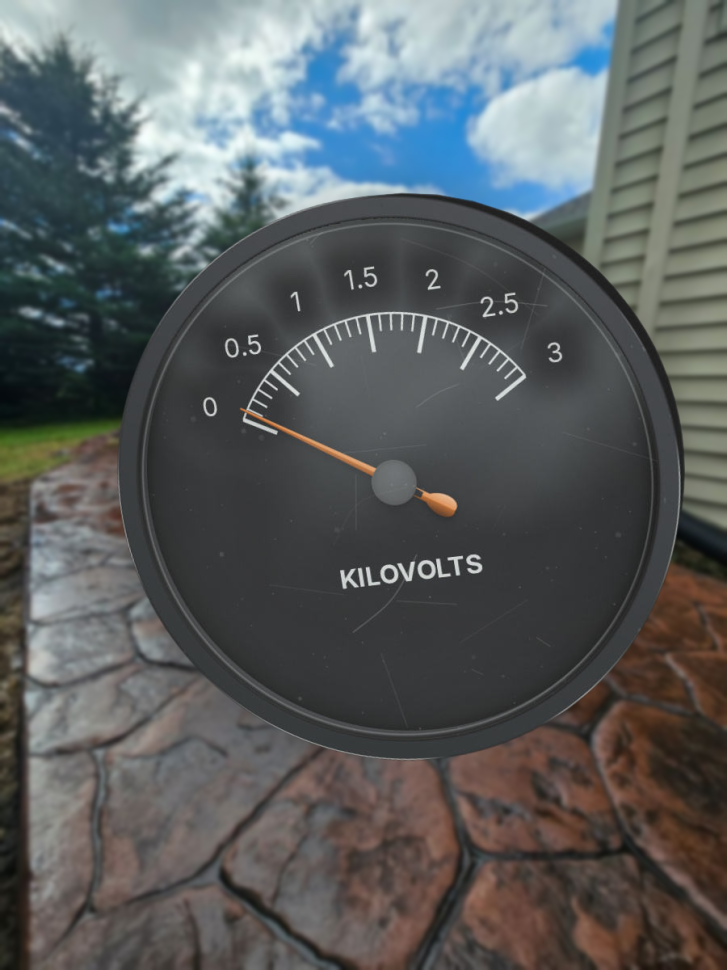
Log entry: 0.1 kV
